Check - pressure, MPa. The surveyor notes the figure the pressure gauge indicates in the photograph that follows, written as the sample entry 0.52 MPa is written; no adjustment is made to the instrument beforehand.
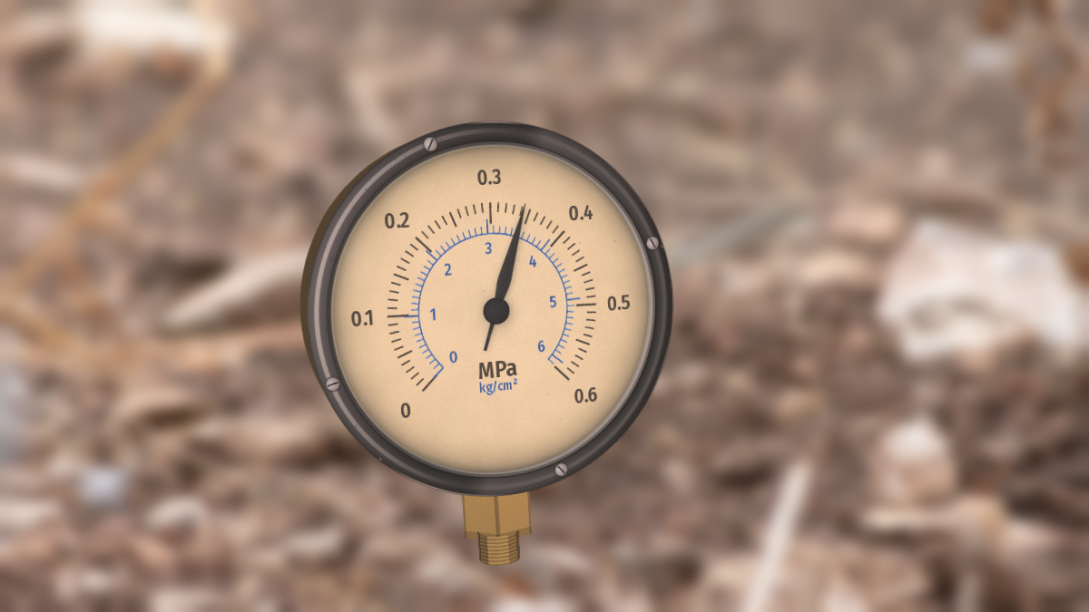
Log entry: 0.34 MPa
